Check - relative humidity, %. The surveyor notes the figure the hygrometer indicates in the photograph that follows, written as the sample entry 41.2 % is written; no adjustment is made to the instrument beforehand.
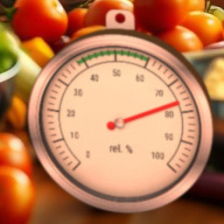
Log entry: 76 %
